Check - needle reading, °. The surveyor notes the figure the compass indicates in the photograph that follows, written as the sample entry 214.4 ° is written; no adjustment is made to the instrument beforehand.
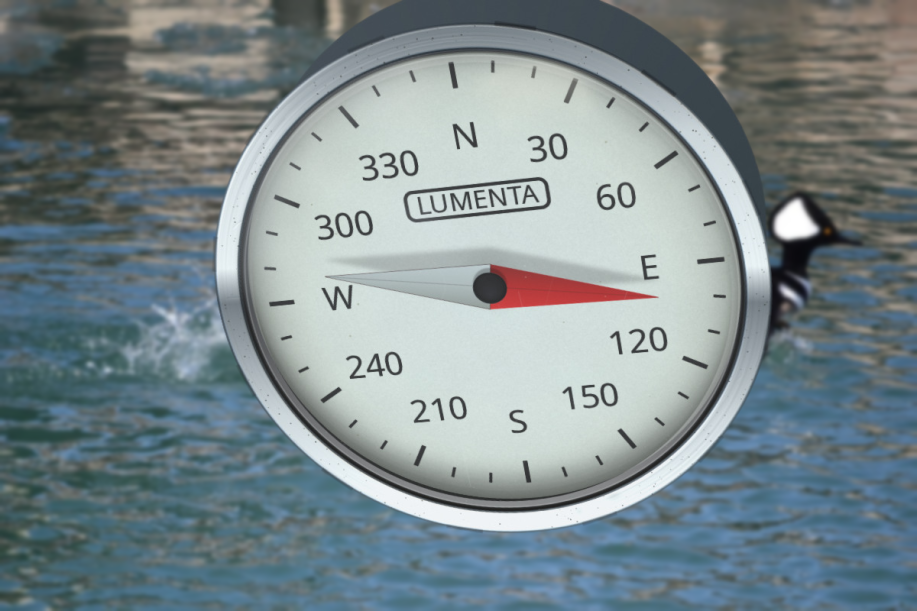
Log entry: 100 °
